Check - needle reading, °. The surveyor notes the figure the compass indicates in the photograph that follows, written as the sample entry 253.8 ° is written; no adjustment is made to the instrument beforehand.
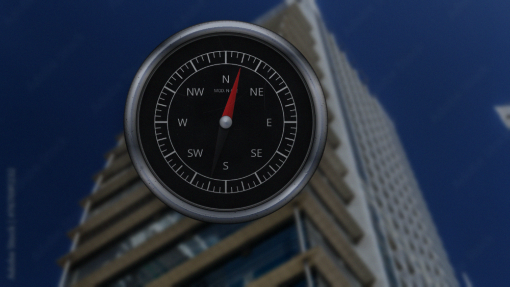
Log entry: 15 °
